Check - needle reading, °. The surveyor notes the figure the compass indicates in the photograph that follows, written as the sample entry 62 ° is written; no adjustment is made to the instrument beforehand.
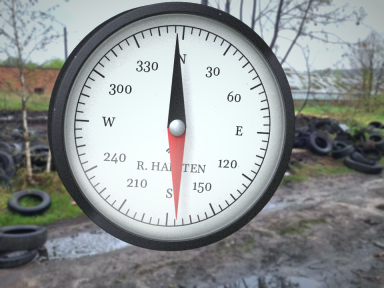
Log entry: 175 °
